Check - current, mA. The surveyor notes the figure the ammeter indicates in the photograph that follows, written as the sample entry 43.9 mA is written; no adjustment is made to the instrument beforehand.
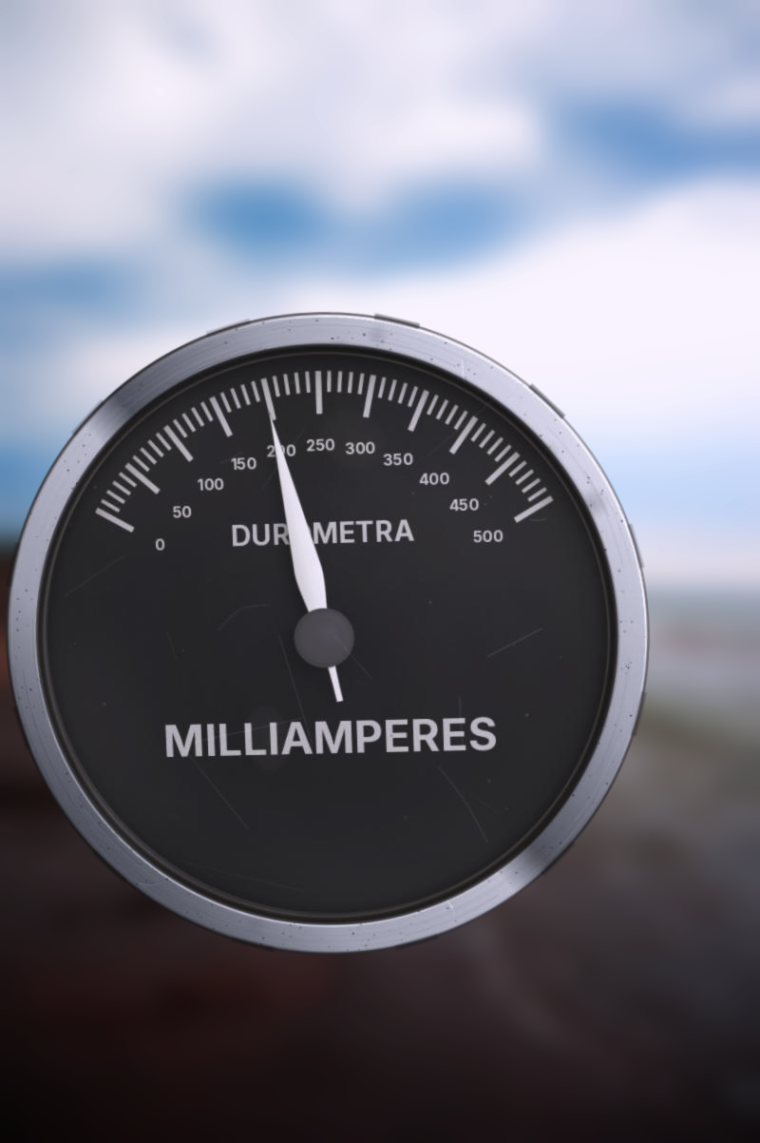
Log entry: 200 mA
